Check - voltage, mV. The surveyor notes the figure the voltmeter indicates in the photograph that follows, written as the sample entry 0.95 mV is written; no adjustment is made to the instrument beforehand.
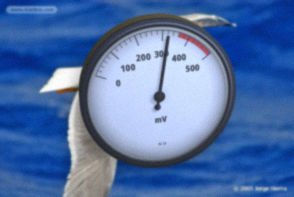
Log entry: 320 mV
